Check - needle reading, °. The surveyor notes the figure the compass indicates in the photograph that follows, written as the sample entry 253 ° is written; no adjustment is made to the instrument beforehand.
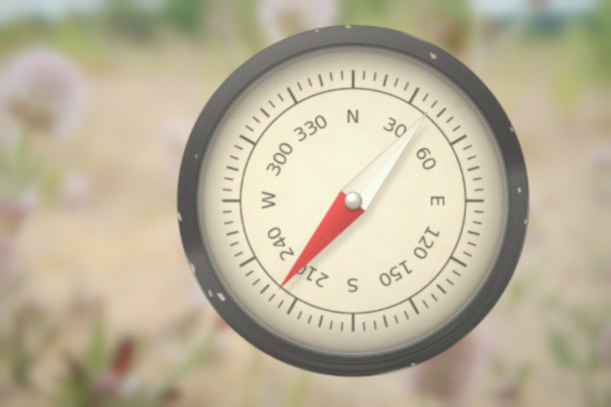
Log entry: 220 °
